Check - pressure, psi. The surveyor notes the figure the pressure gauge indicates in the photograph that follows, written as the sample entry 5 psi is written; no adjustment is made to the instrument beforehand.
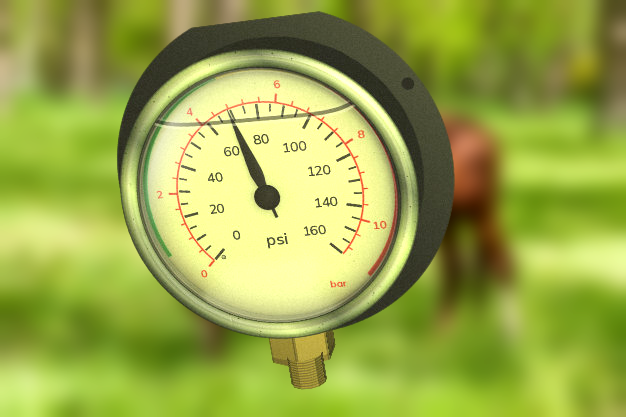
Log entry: 70 psi
